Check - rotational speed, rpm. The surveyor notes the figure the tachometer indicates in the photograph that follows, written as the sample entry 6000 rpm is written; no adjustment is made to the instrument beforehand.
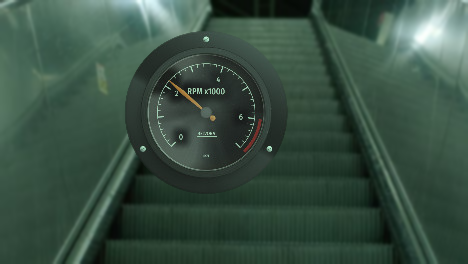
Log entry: 2200 rpm
